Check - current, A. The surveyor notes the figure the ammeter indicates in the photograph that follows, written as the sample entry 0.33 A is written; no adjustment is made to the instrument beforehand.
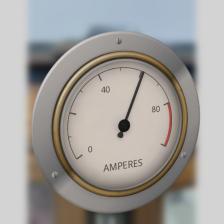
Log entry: 60 A
